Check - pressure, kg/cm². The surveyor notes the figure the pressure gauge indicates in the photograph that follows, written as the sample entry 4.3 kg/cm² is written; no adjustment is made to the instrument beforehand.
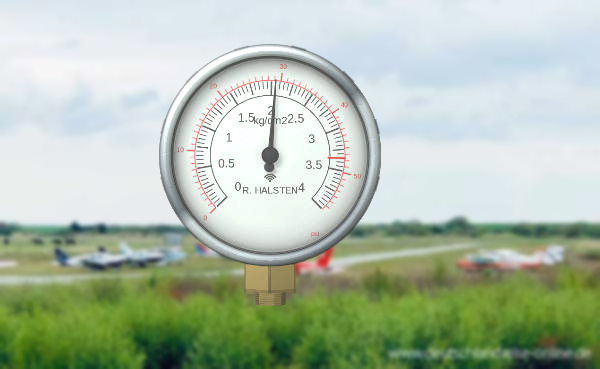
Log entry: 2.05 kg/cm²
